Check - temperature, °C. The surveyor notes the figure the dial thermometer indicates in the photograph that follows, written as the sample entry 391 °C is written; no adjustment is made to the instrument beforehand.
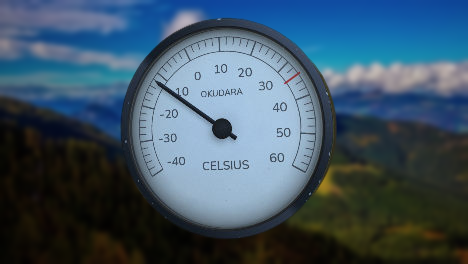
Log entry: -12 °C
